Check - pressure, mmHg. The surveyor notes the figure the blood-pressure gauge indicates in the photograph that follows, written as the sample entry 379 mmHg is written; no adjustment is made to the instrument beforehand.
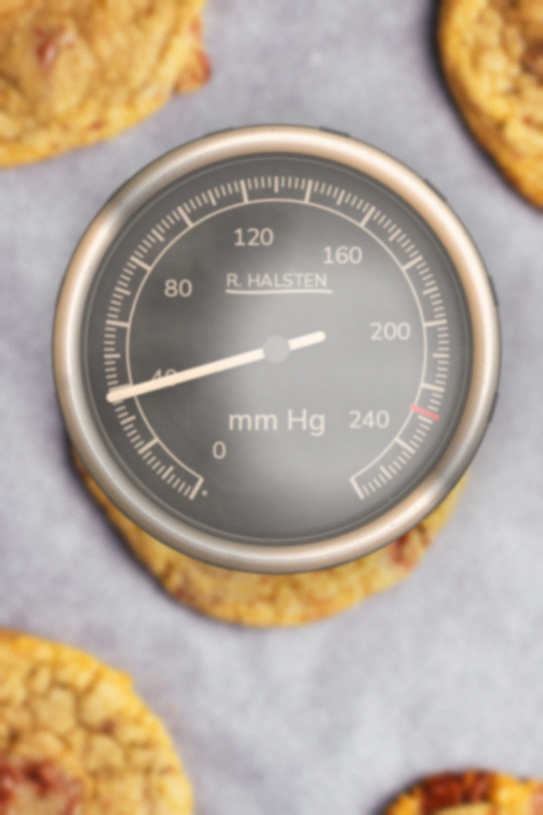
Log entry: 38 mmHg
